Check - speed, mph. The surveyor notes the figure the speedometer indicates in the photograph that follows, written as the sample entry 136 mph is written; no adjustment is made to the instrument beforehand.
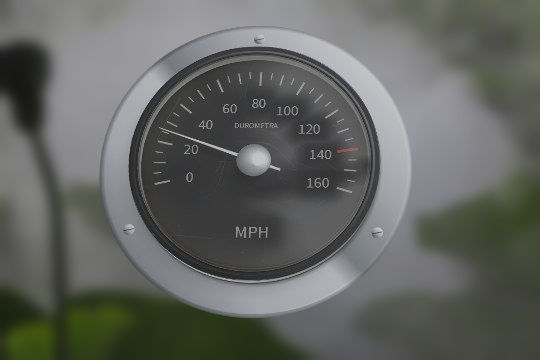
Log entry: 25 mph
